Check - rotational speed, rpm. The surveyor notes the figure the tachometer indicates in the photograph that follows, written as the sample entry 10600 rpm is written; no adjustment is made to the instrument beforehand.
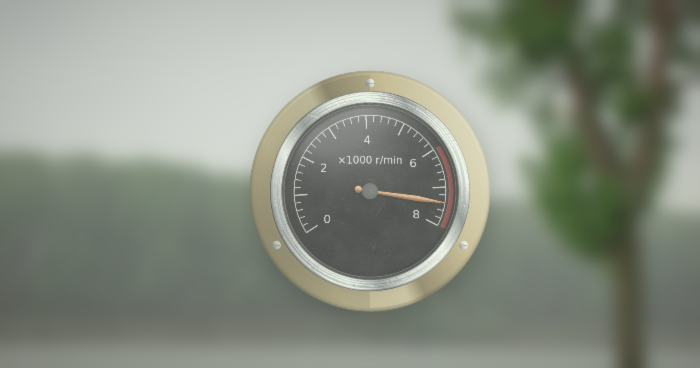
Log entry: 7400 rpm
